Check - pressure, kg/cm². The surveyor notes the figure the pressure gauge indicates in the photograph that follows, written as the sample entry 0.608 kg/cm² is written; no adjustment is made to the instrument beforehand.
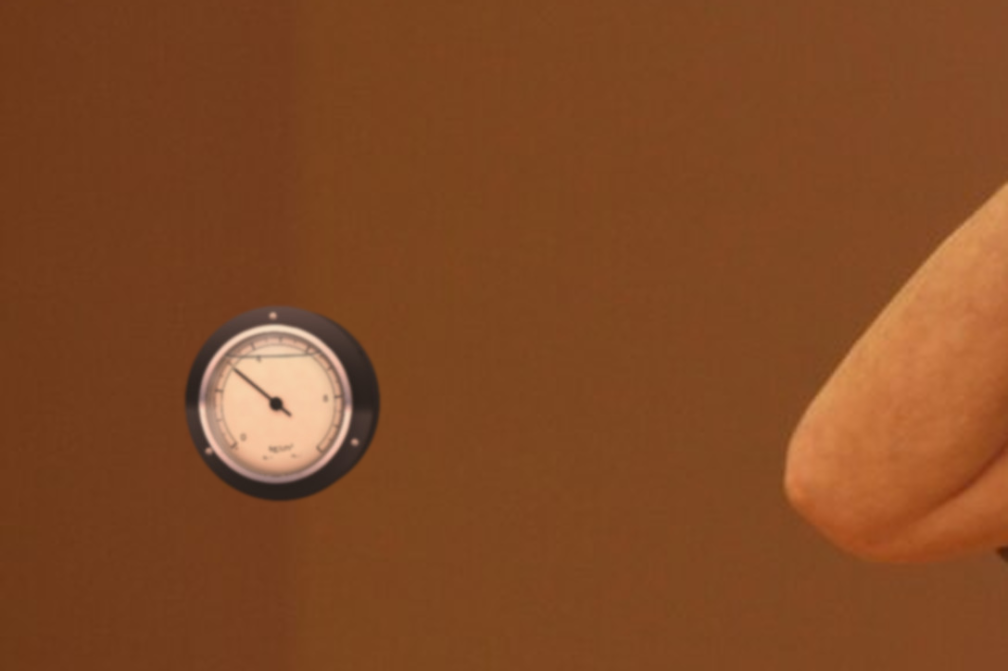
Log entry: 3 kg/cm²
